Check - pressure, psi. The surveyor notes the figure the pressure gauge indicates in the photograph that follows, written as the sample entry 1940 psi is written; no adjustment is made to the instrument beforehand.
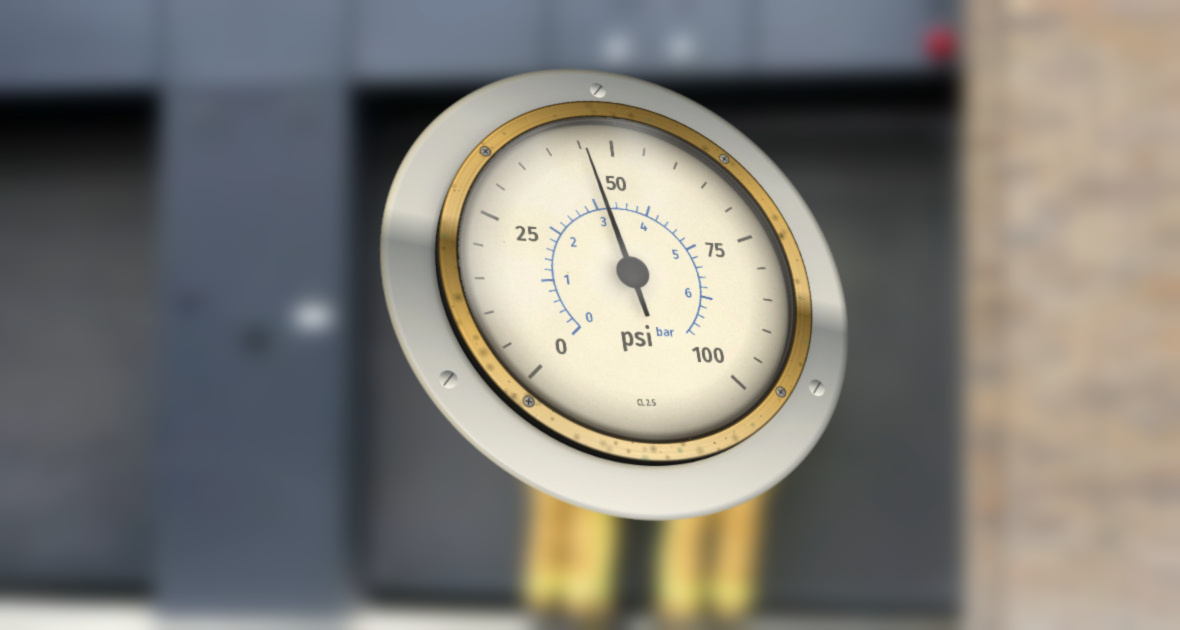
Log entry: 45 psi
